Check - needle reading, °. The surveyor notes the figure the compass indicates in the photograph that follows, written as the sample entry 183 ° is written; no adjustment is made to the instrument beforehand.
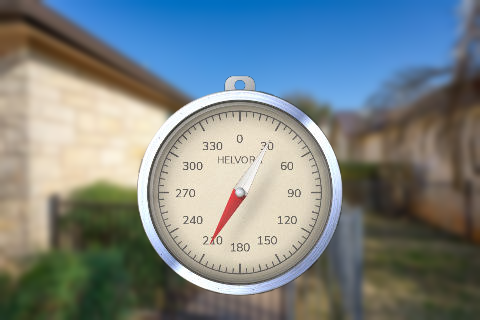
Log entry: 210 °
